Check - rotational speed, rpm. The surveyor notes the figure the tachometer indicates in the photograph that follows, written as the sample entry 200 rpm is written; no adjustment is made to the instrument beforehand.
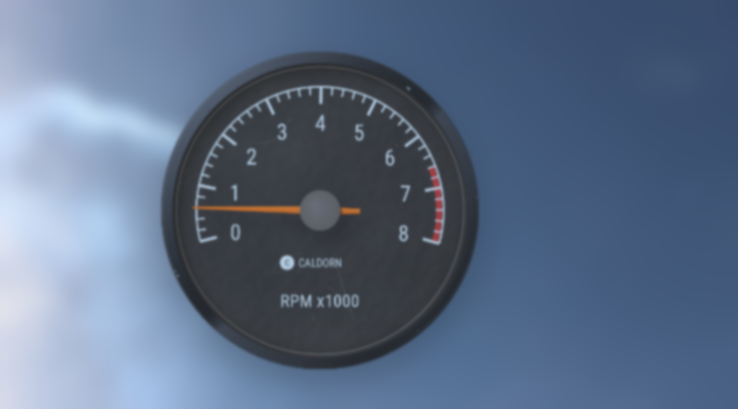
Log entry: 600 rpm
